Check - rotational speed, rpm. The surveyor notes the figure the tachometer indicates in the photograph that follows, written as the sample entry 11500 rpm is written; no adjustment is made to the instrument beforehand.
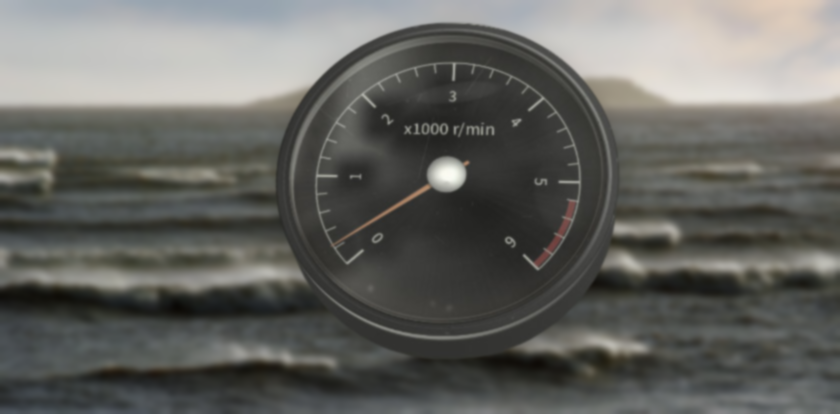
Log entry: 200 rpm
